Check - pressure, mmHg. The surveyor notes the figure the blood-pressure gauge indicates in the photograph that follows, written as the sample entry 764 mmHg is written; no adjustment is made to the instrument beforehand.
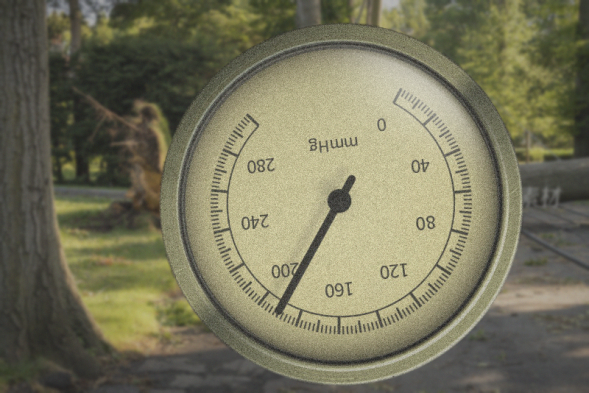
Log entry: 190 mmHg
